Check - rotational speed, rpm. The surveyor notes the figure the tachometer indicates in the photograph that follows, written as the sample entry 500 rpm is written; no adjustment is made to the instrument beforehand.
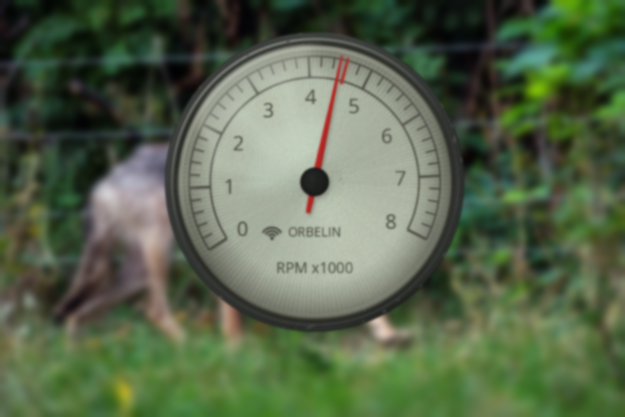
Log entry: 4500 rpm
